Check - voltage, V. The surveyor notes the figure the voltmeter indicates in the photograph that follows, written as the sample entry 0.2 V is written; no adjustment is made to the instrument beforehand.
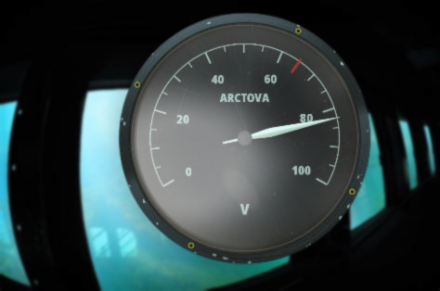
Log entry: 82.5 V
